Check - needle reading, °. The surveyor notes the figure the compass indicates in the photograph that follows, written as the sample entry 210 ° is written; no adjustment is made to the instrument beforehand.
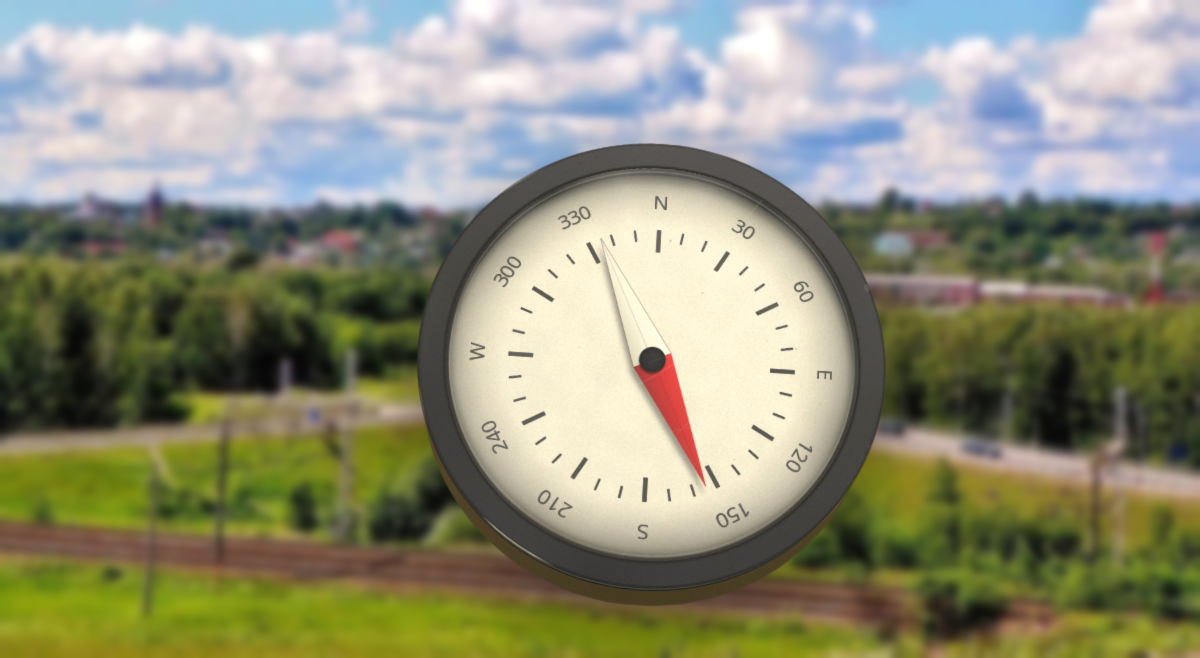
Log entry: 155 °
